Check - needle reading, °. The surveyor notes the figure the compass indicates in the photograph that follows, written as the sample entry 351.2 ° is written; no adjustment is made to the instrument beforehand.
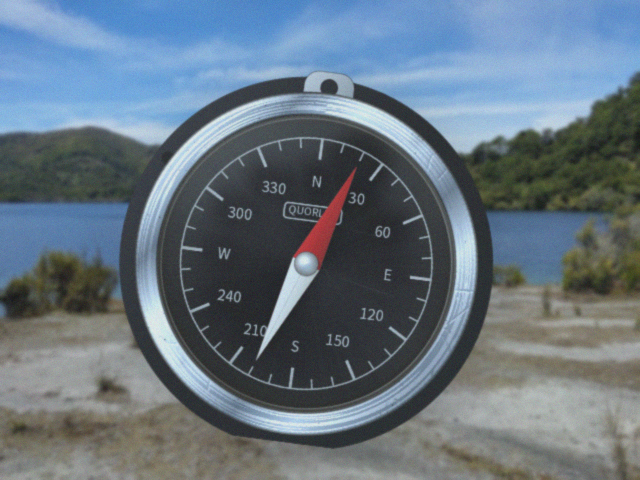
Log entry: 20 °
